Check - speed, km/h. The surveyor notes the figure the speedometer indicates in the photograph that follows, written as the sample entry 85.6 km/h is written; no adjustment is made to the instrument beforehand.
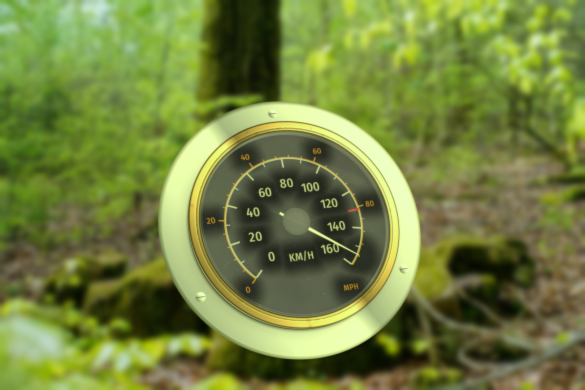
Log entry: 155 km/h
